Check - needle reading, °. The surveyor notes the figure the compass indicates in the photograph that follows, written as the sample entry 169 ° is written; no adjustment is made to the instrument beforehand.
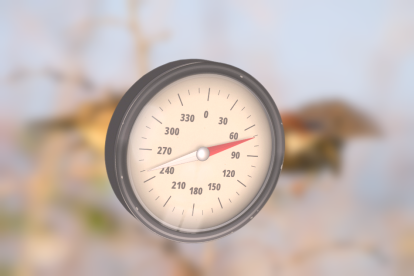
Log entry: 70 °
